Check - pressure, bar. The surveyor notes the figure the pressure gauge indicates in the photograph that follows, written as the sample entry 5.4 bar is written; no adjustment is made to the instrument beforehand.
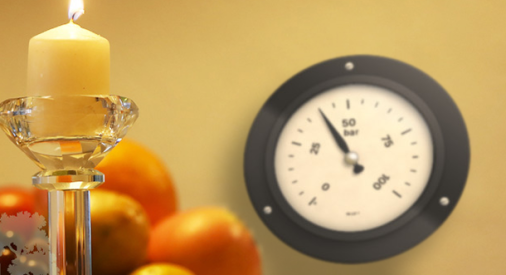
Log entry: 40 bar
